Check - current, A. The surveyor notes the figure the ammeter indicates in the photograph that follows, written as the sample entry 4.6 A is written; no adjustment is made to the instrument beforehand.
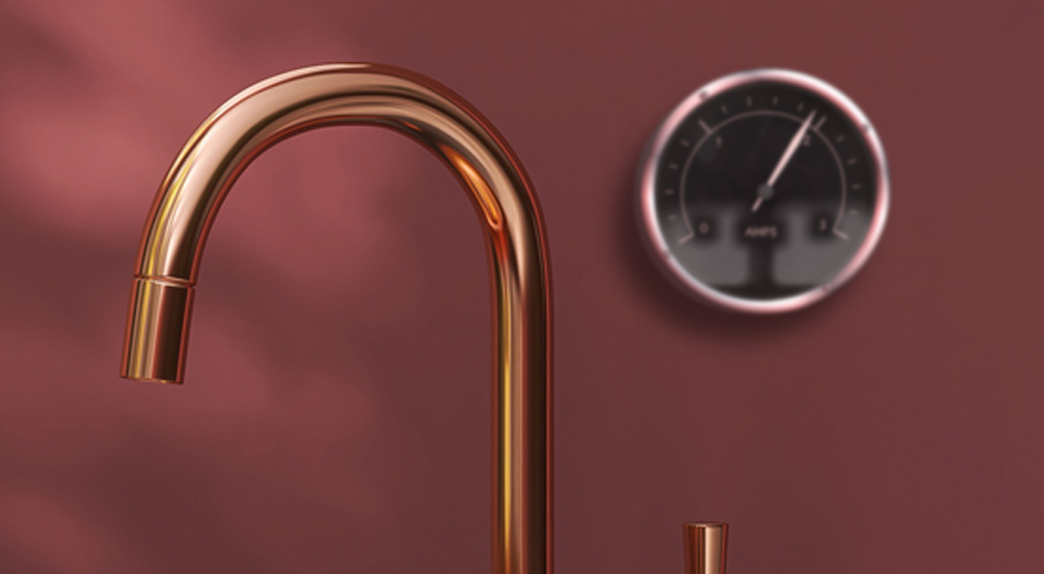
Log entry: 1.9 A
